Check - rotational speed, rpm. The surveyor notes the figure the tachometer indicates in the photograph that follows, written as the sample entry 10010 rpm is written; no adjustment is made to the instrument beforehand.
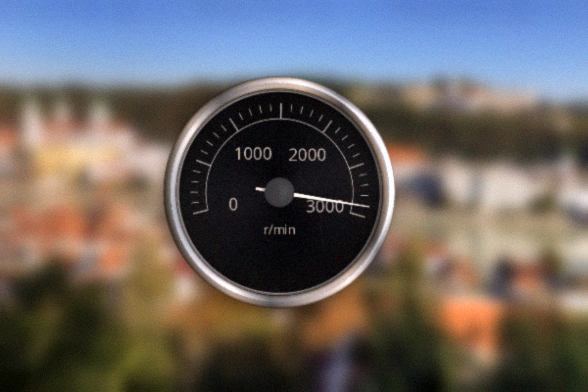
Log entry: 2900 rpm
